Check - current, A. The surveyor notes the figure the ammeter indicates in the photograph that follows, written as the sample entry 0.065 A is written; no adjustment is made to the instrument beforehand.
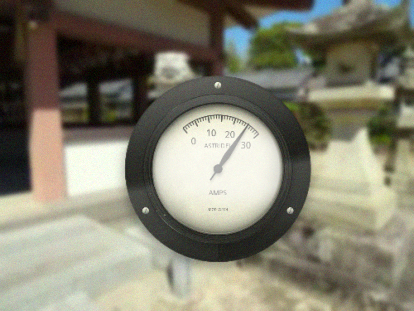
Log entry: 25 A
